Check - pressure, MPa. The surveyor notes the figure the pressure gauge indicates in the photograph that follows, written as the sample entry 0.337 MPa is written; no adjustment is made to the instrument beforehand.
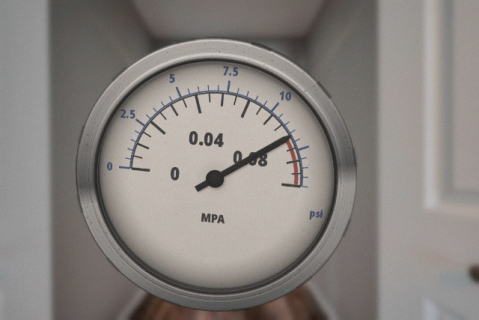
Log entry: 0.08 MPa
